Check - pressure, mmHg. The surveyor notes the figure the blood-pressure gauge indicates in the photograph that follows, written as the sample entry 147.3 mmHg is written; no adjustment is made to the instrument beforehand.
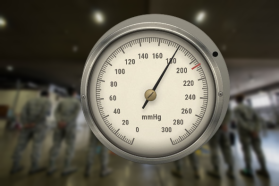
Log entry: 180 mmHg
